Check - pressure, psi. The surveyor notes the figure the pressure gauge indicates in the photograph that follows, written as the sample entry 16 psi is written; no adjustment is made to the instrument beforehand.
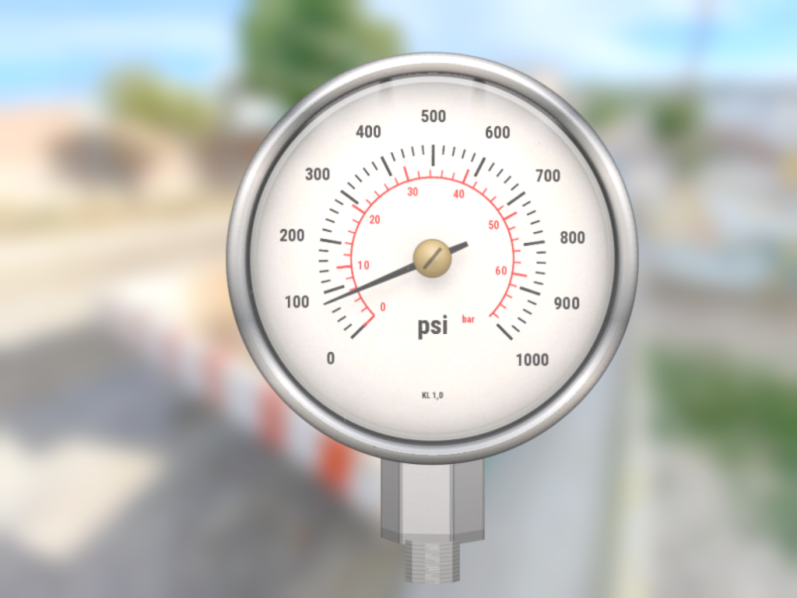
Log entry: 80 psi
